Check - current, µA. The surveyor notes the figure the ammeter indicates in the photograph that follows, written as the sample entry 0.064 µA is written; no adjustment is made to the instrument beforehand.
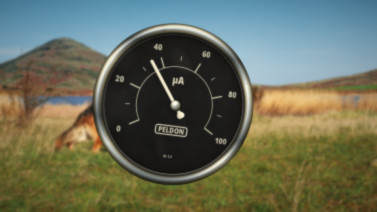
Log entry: 35 µA
